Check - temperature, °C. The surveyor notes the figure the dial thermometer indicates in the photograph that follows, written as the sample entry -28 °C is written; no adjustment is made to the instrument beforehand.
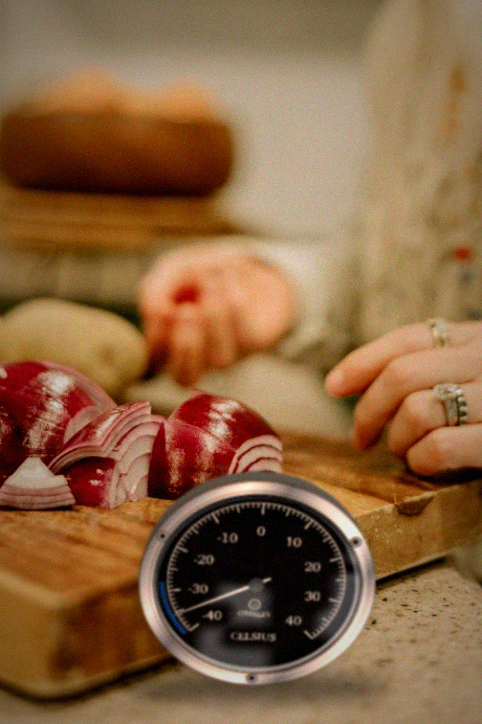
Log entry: -35 °C
